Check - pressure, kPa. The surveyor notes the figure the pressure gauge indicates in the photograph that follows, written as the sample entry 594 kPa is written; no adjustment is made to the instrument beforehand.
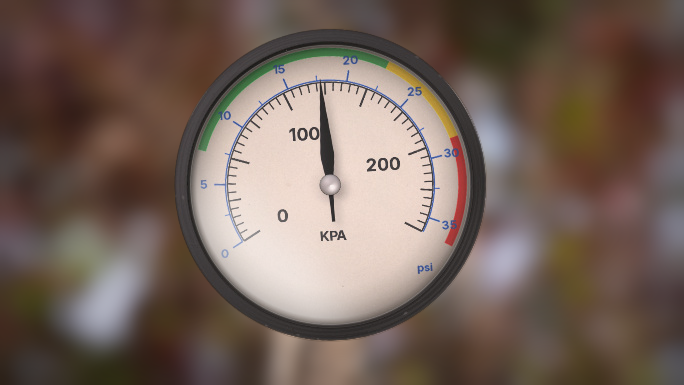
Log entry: 122.5 kPa
